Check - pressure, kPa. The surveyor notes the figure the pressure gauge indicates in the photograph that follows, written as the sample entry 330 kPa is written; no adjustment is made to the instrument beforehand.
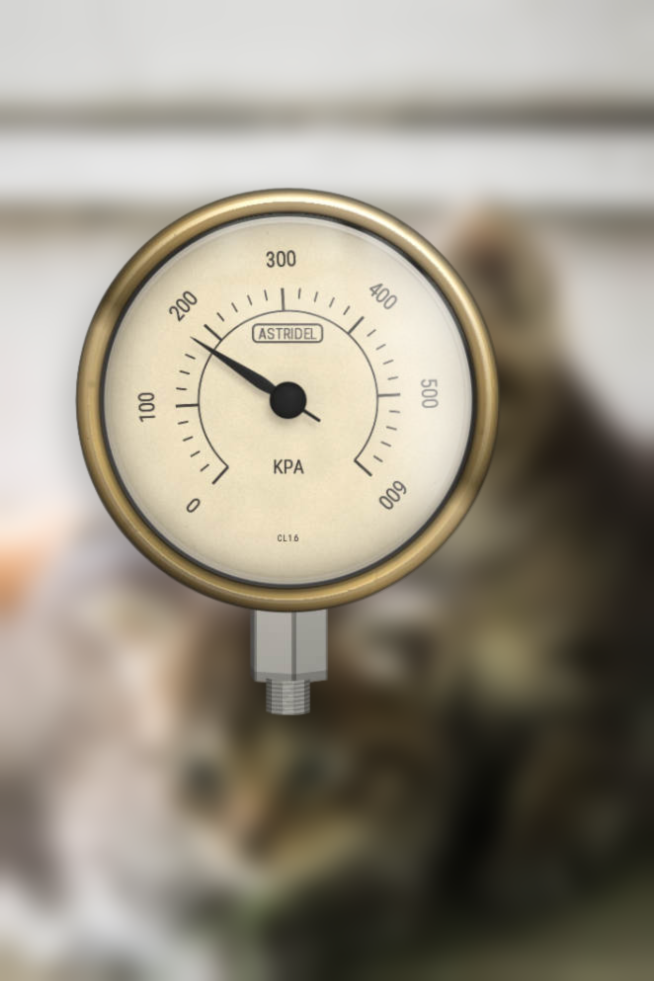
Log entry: 180 kPa
